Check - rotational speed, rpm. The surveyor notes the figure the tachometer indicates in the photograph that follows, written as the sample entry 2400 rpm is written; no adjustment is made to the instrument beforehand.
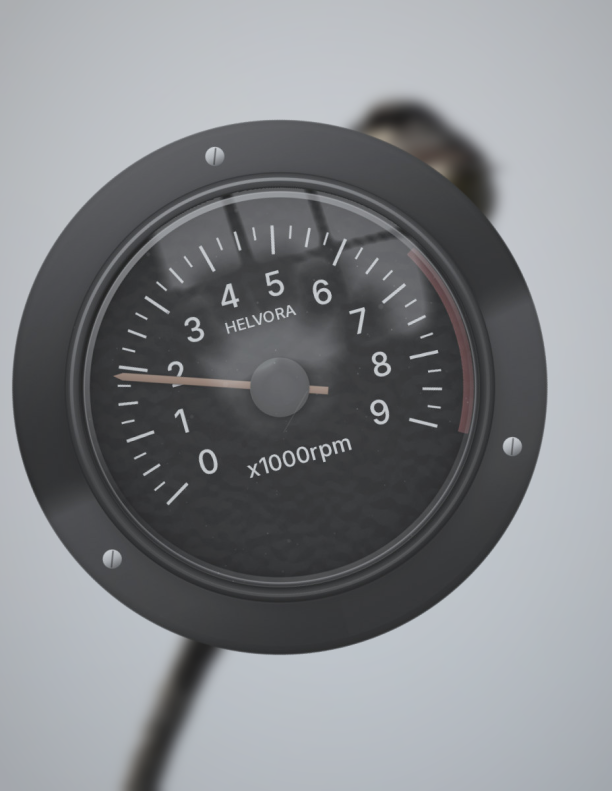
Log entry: 1875 rpm
